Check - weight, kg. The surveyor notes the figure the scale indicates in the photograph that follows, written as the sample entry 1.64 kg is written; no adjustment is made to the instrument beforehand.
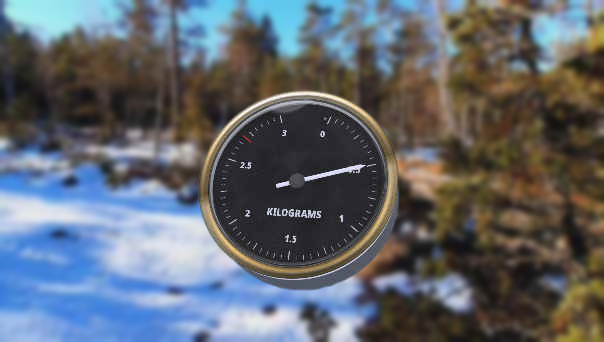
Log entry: 0.5 kg
